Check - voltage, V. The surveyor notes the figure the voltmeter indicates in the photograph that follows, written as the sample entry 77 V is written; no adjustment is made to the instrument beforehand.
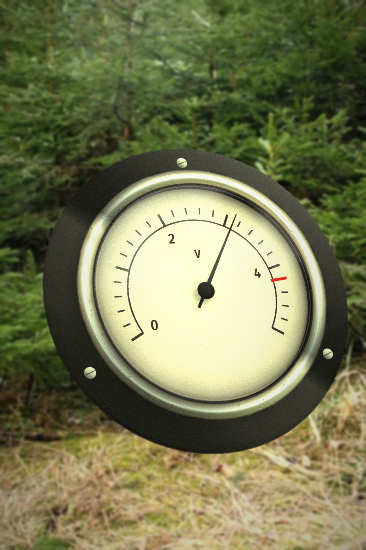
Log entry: 3.1 V
